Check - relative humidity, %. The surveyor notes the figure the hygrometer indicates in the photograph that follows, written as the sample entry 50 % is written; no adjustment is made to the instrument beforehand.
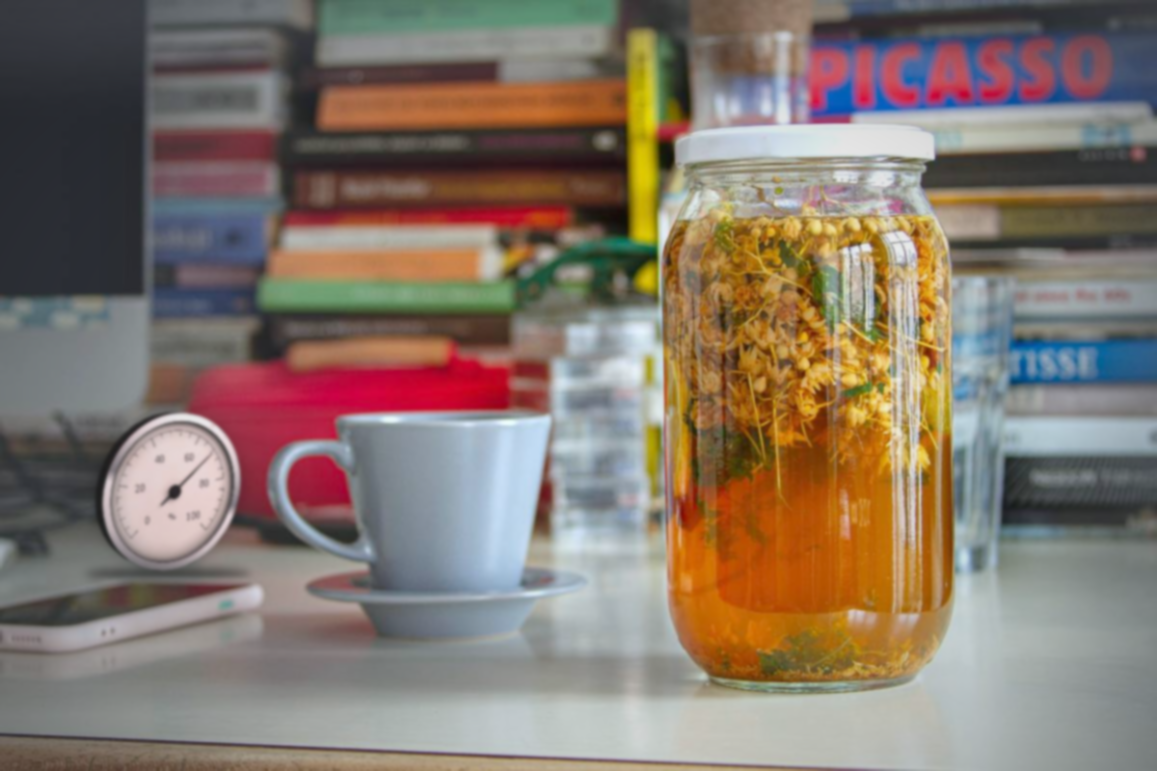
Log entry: 68 %
